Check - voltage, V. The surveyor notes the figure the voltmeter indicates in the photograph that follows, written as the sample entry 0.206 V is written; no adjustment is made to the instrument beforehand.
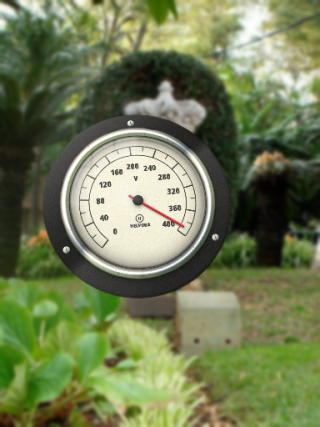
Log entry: 390 V
